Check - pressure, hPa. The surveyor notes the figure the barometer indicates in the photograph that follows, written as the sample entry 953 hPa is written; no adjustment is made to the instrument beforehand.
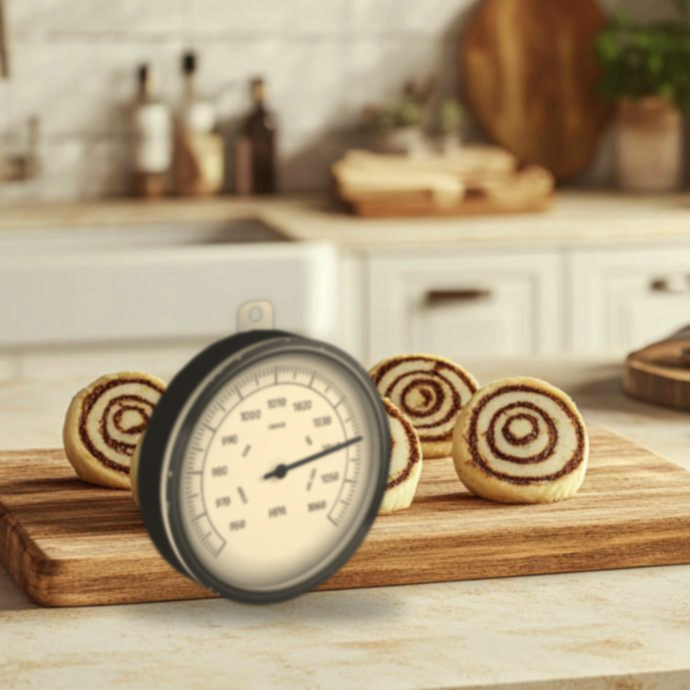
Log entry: 1040 hPa
